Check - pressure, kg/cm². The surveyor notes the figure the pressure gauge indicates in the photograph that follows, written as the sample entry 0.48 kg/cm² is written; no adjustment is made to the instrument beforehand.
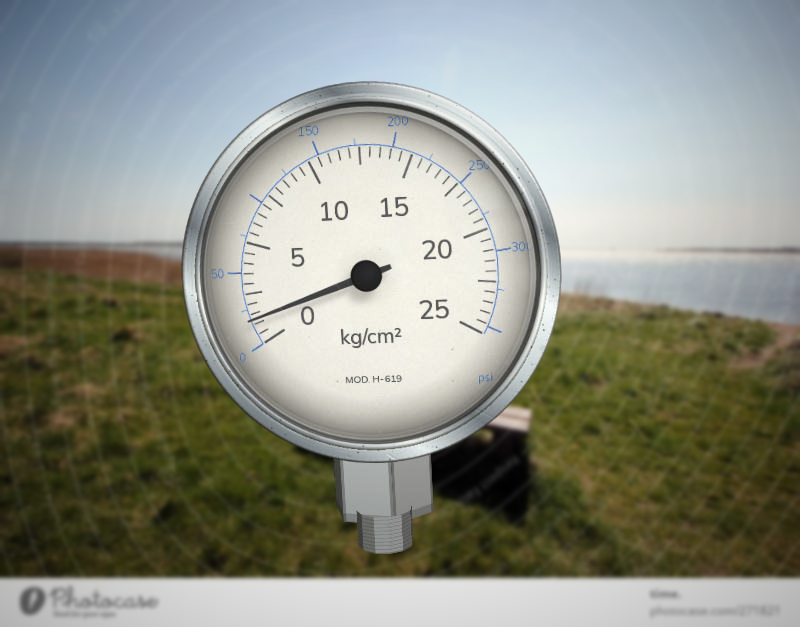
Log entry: 1.25 kg/cm²
